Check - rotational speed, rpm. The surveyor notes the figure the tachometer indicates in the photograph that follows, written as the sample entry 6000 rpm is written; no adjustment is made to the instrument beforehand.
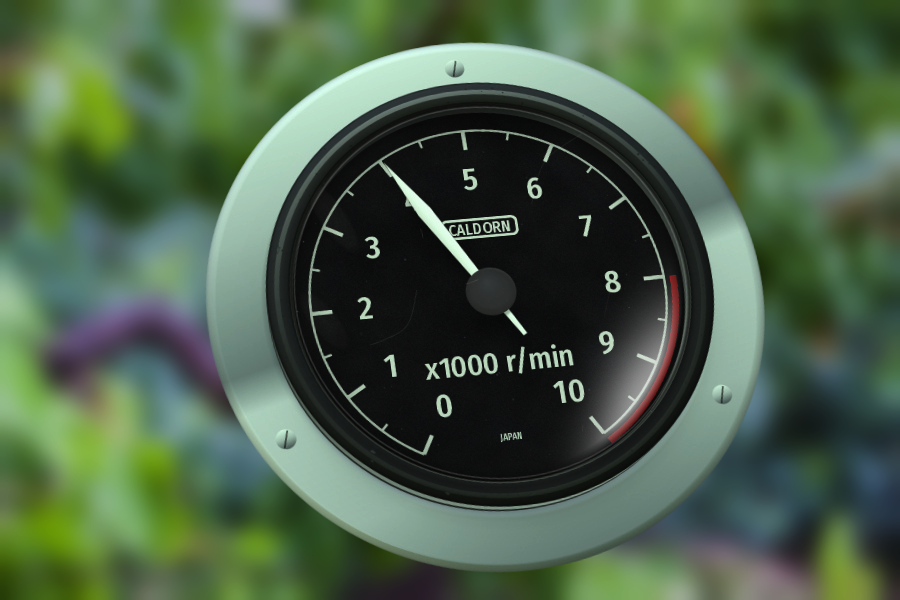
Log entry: 4000 rpm
